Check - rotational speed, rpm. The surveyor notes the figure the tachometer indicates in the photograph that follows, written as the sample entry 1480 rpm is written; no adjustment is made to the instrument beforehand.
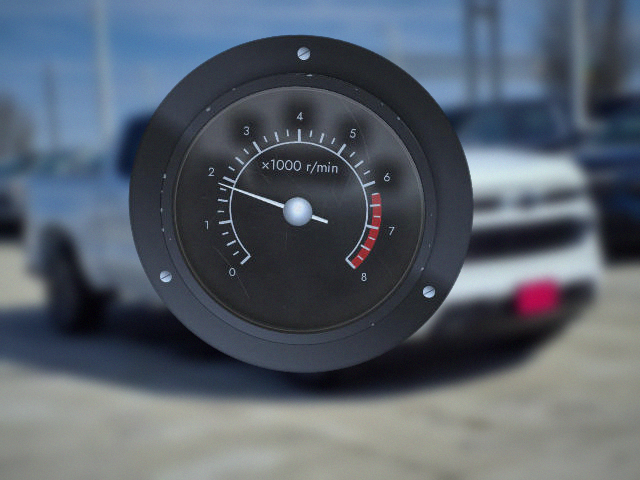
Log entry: 1875 rpm
